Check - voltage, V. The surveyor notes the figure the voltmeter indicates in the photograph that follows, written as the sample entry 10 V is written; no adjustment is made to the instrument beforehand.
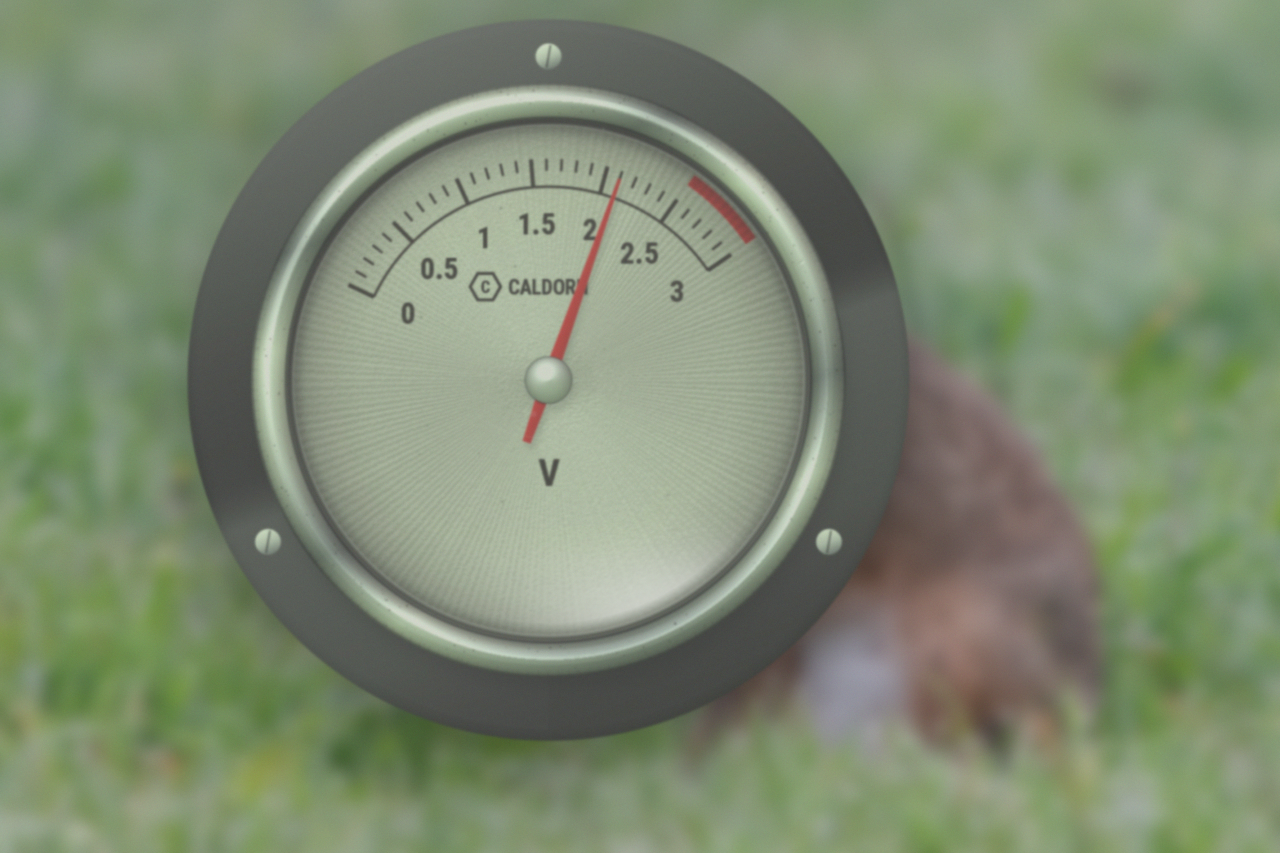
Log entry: 2.1 V
